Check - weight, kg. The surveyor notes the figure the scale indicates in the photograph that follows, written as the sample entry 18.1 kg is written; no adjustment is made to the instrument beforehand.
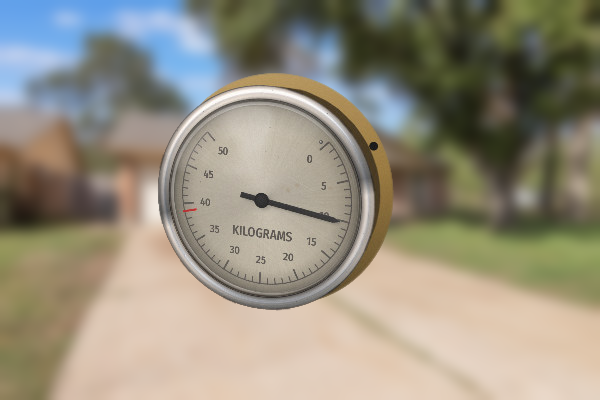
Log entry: 10 kg
